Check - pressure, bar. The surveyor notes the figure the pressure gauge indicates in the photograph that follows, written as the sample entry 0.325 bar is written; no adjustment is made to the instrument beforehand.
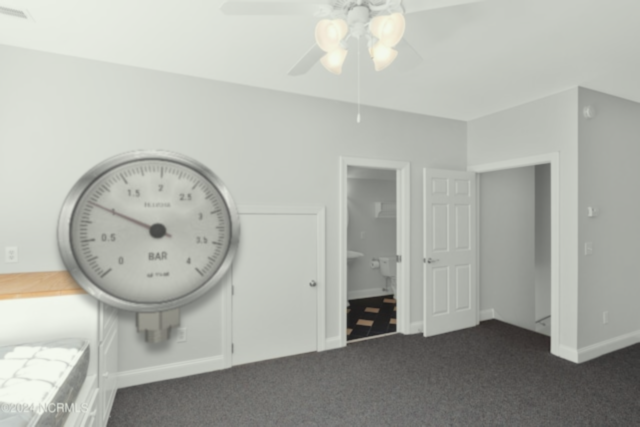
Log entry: 1 bar
